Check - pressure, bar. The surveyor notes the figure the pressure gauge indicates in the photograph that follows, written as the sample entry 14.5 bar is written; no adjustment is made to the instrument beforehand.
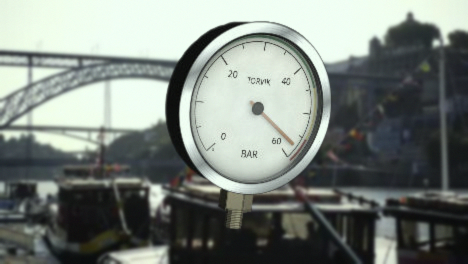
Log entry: 57.5 bar
